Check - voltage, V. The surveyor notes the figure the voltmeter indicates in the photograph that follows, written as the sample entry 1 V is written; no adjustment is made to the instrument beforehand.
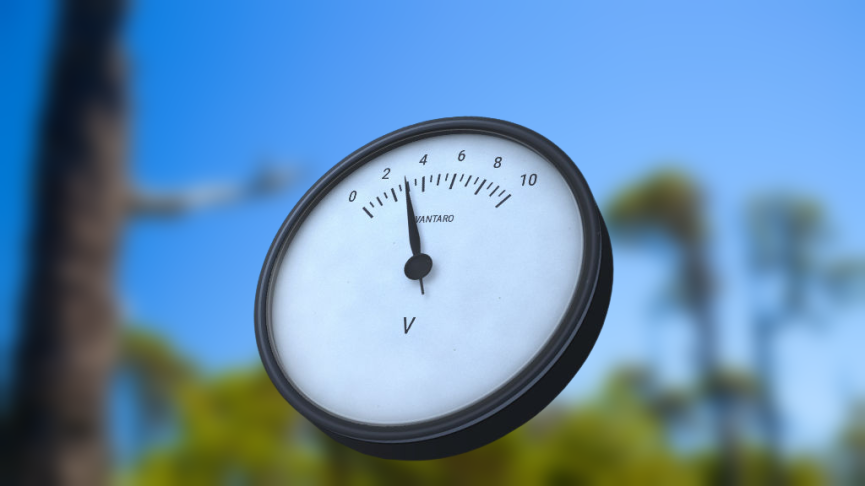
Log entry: 3 V
